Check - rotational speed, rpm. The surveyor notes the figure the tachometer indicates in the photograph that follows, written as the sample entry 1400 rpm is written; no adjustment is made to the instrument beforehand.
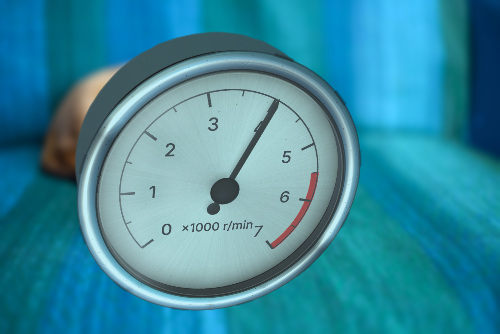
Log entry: 4000 rpm
